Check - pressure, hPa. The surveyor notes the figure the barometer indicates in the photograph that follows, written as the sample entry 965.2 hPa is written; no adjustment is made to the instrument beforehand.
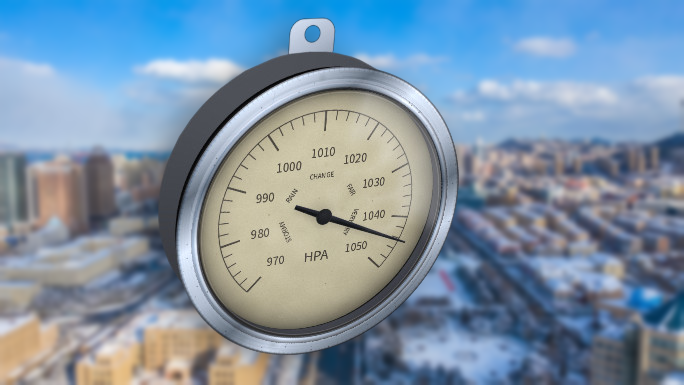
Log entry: 1044 hPa
